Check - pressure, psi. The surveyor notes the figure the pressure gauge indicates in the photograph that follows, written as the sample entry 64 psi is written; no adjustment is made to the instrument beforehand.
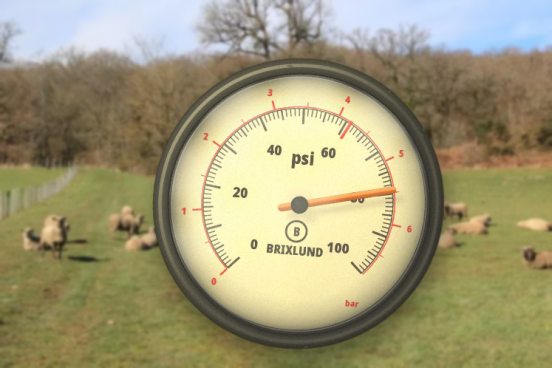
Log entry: 79 psi
